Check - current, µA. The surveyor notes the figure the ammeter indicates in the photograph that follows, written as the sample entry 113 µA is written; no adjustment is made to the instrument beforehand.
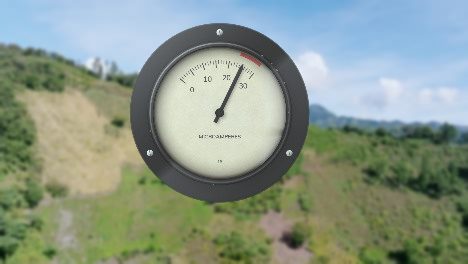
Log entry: 25 µA
